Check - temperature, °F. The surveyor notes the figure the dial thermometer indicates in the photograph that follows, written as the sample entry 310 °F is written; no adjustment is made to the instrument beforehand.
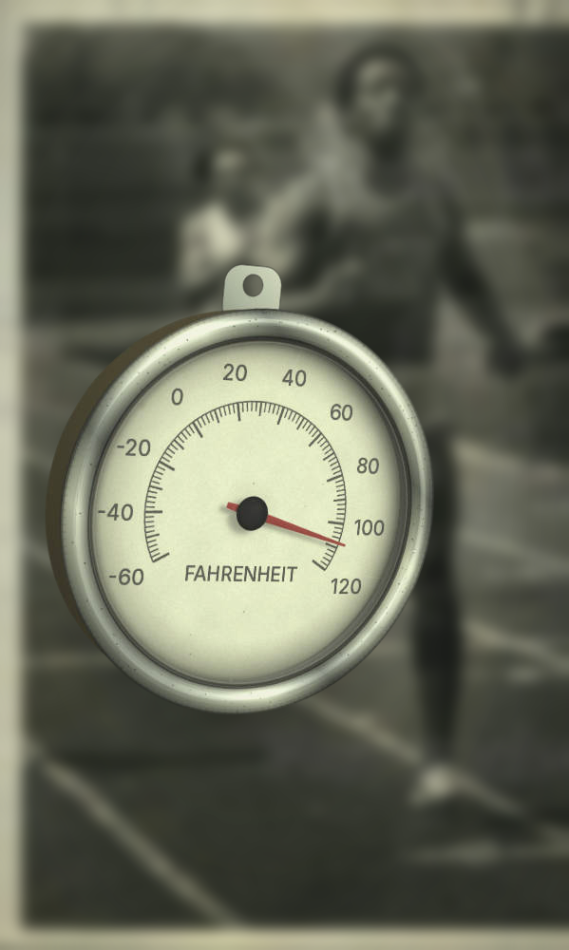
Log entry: 108 °F
